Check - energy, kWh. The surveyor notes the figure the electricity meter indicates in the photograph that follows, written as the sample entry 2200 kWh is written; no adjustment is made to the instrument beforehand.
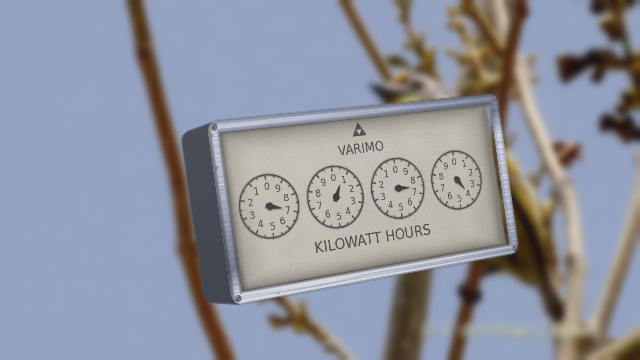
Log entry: 7074 kWh
